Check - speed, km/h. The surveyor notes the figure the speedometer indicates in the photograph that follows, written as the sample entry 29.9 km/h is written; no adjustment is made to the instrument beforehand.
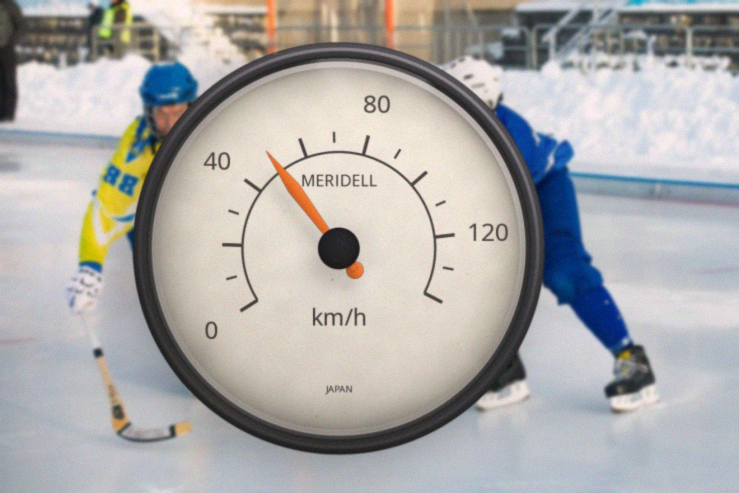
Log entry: 50 km/h
